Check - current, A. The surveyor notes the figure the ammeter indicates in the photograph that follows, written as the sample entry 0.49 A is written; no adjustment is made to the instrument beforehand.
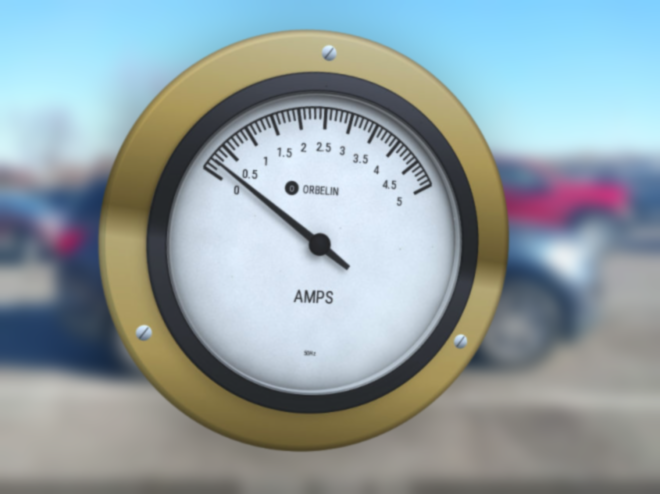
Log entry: 0.2 A
